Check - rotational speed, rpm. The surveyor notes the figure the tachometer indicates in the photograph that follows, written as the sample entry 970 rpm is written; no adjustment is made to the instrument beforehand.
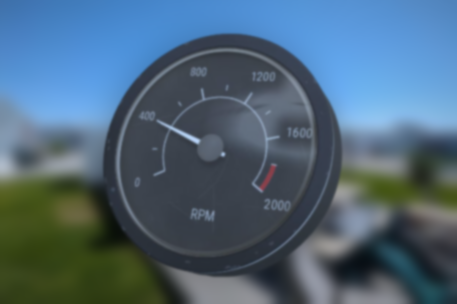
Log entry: 400 rpm
